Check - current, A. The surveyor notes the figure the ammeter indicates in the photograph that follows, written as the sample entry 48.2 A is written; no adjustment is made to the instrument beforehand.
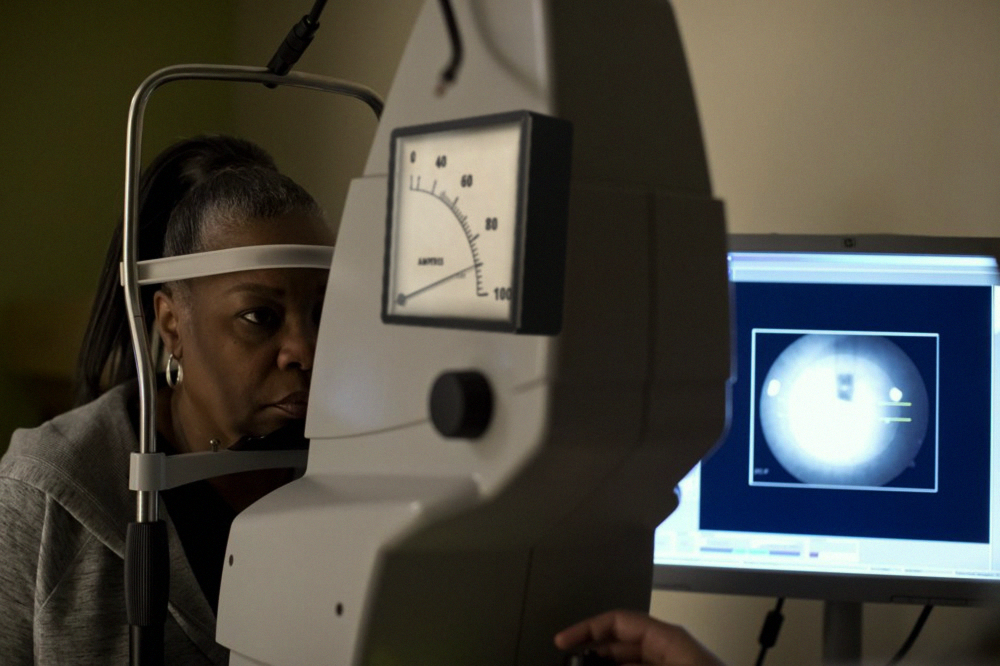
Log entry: 90 A
